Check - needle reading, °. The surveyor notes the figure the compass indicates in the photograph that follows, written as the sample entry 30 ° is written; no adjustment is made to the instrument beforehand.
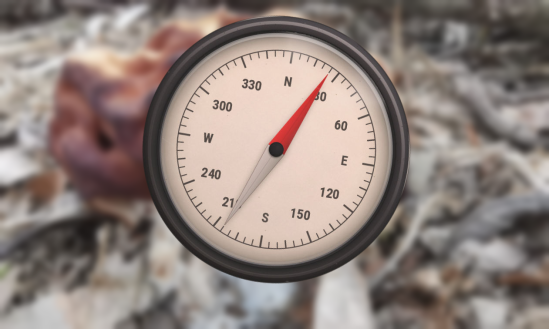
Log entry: 25 °
